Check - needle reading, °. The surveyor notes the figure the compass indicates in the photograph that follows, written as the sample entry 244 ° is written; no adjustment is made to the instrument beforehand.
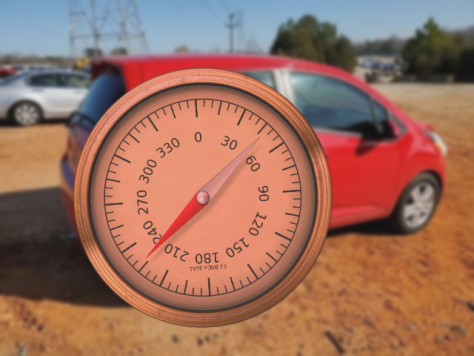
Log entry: 227.5 °
